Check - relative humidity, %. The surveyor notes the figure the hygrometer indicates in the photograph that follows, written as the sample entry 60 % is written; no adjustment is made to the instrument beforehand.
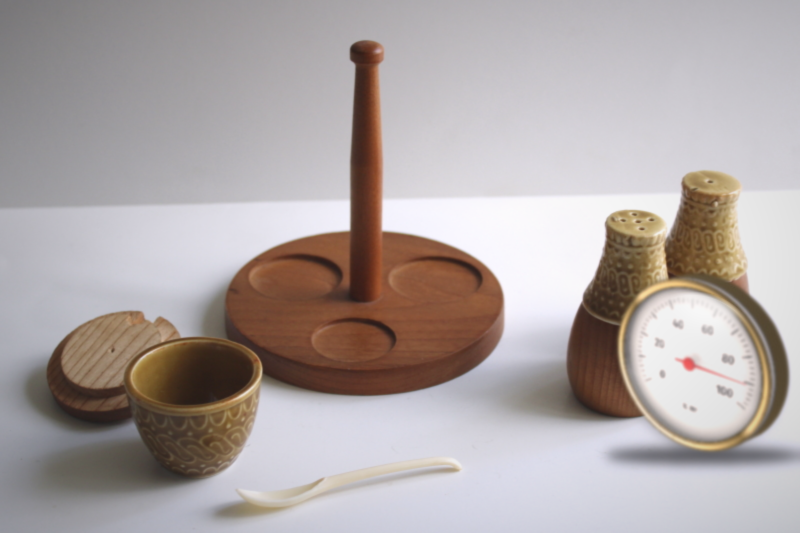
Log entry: 90 %
